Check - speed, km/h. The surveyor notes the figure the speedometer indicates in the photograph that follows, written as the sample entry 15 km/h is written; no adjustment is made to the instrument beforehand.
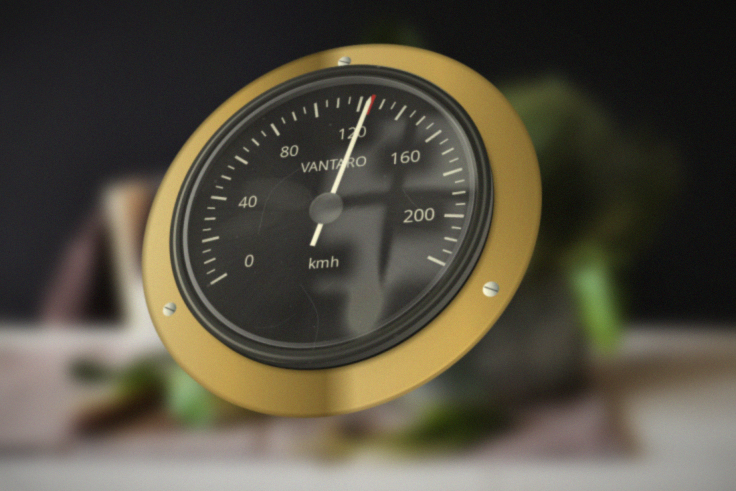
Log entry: 125 km/h
